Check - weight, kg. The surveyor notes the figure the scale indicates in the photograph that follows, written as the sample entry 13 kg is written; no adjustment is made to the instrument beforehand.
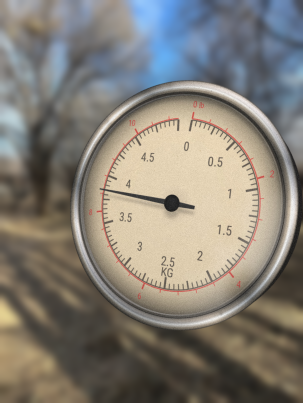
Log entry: 3.85 kg
